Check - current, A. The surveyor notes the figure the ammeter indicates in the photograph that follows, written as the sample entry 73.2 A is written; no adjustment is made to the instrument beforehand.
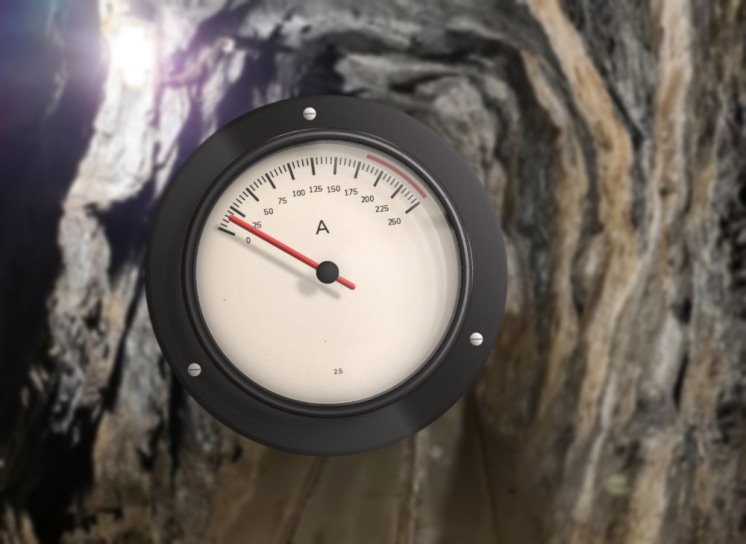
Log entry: 15 A
